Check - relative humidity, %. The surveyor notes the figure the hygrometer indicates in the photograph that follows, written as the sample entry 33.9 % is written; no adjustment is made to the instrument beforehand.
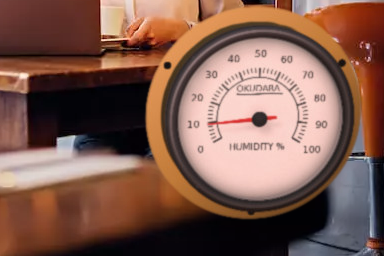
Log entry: 10 %
